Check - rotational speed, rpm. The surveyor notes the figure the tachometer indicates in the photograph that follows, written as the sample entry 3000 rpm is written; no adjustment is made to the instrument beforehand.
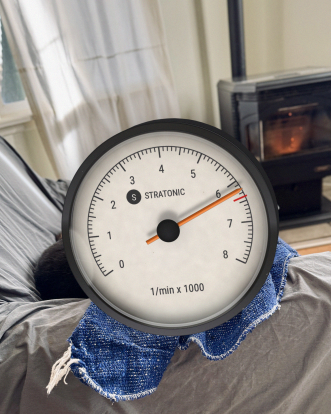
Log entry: 6200 rpm
